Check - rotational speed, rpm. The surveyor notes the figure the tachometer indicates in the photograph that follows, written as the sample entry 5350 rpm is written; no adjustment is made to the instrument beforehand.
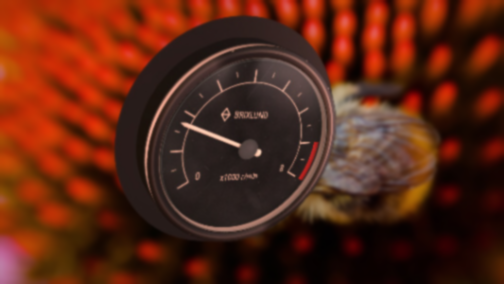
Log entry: 1750 rpm
